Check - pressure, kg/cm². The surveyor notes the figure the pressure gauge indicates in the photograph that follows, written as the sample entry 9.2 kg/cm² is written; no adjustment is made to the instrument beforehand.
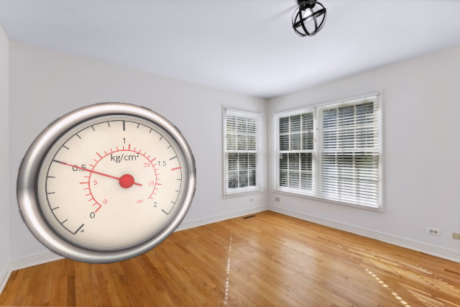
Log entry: 0.5 kg/cm²
